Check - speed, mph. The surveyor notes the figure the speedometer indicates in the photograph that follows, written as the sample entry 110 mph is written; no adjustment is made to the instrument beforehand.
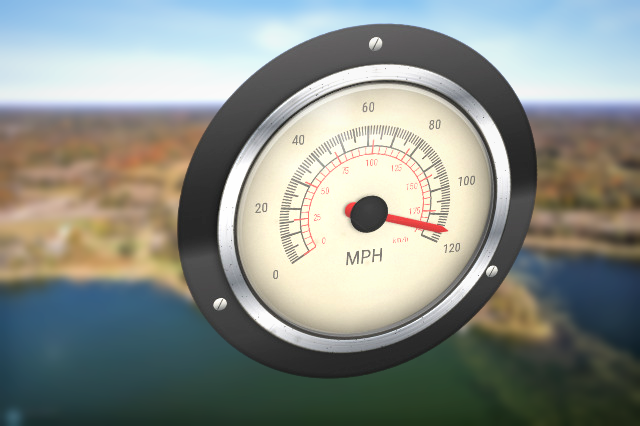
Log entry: 115 mph
